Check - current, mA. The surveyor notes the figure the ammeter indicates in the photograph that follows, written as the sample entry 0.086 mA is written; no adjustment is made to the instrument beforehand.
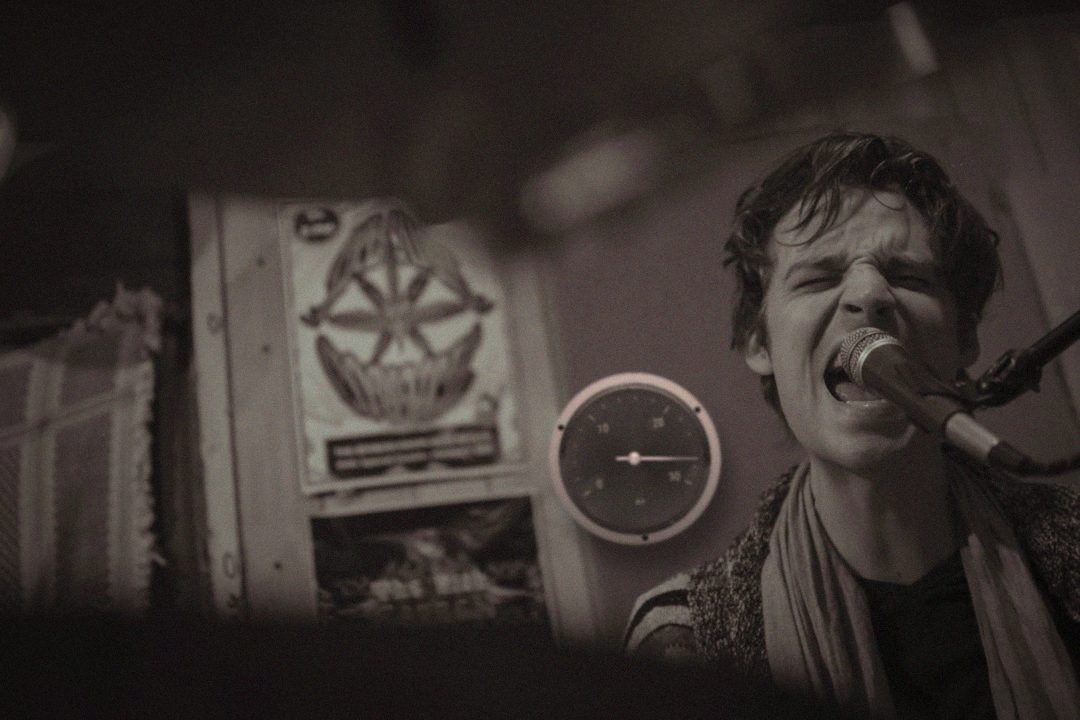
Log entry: 27 mA
